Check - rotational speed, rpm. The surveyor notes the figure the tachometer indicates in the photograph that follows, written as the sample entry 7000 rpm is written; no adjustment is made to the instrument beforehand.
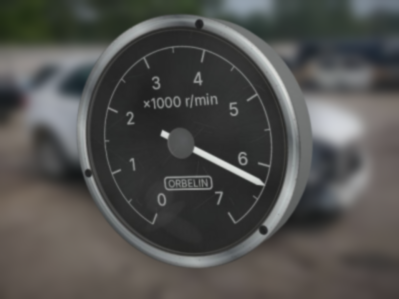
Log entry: 6250 rpm
